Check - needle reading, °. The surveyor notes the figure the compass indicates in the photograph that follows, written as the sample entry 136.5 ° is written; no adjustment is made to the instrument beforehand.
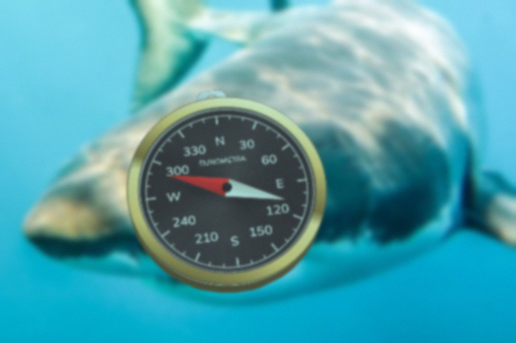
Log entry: 290 °
